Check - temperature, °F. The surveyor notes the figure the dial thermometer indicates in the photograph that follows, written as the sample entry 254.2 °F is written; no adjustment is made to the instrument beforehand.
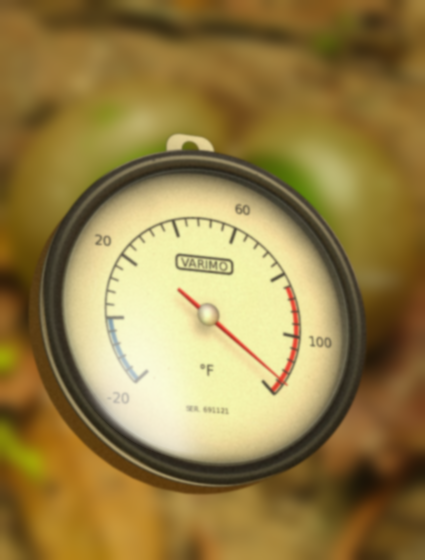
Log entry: 116 °F
